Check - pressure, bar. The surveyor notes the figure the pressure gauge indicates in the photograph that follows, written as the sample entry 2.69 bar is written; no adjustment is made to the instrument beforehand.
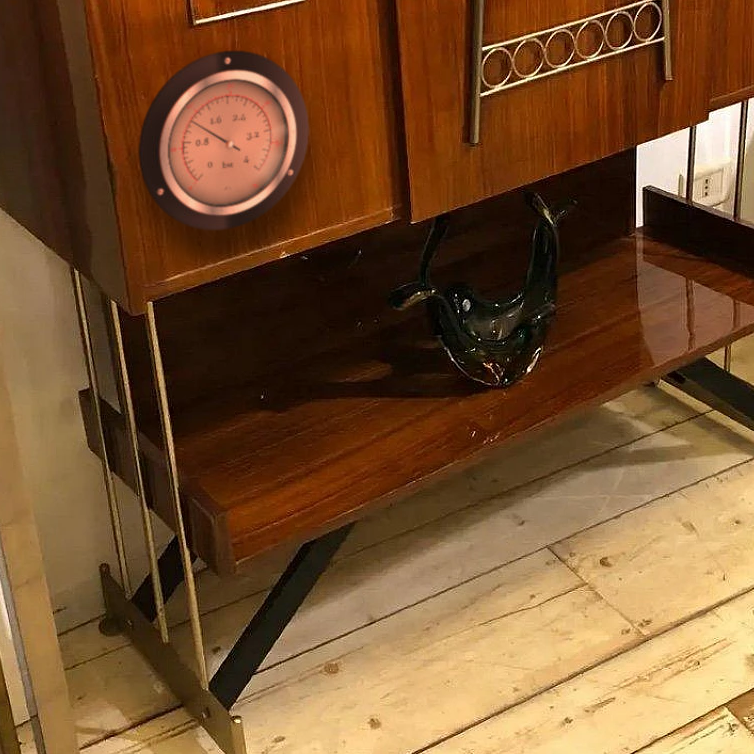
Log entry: 1.2 bar
